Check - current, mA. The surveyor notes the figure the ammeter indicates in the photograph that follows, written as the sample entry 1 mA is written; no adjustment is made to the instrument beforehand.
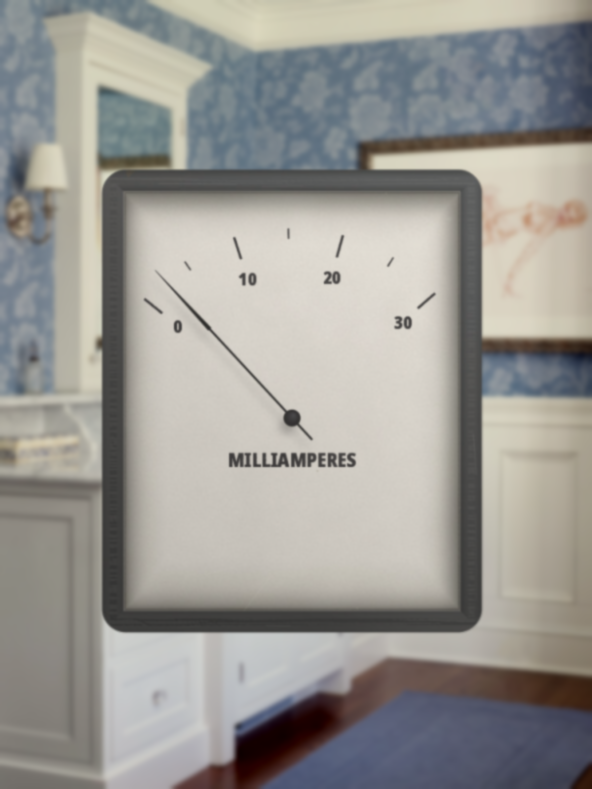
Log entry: 2.5 mA
